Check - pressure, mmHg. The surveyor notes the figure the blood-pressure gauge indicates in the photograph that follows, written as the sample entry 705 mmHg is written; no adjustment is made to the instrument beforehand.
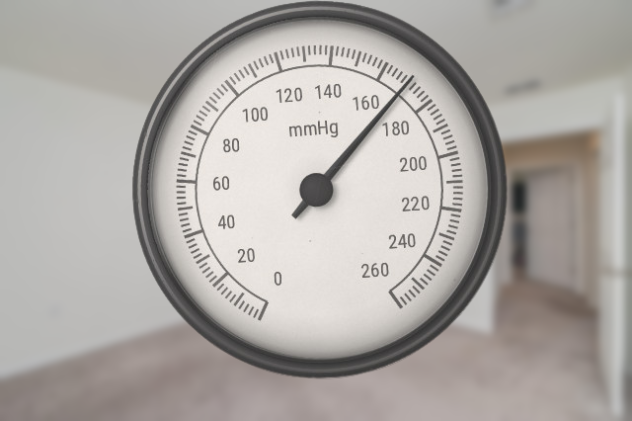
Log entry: 170 mmHg
